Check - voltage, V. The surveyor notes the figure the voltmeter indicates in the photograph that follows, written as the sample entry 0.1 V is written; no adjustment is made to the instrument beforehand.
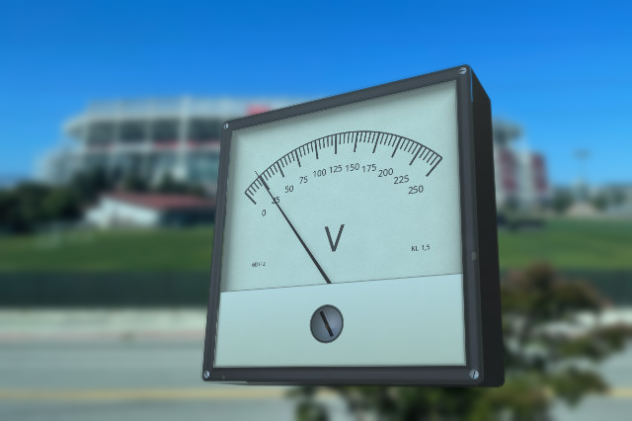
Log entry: 25 V
